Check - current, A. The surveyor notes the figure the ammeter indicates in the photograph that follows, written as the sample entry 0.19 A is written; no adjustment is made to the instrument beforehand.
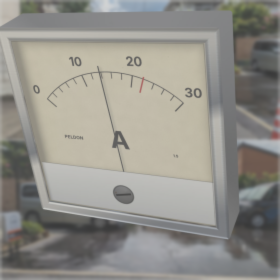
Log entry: 14 A
